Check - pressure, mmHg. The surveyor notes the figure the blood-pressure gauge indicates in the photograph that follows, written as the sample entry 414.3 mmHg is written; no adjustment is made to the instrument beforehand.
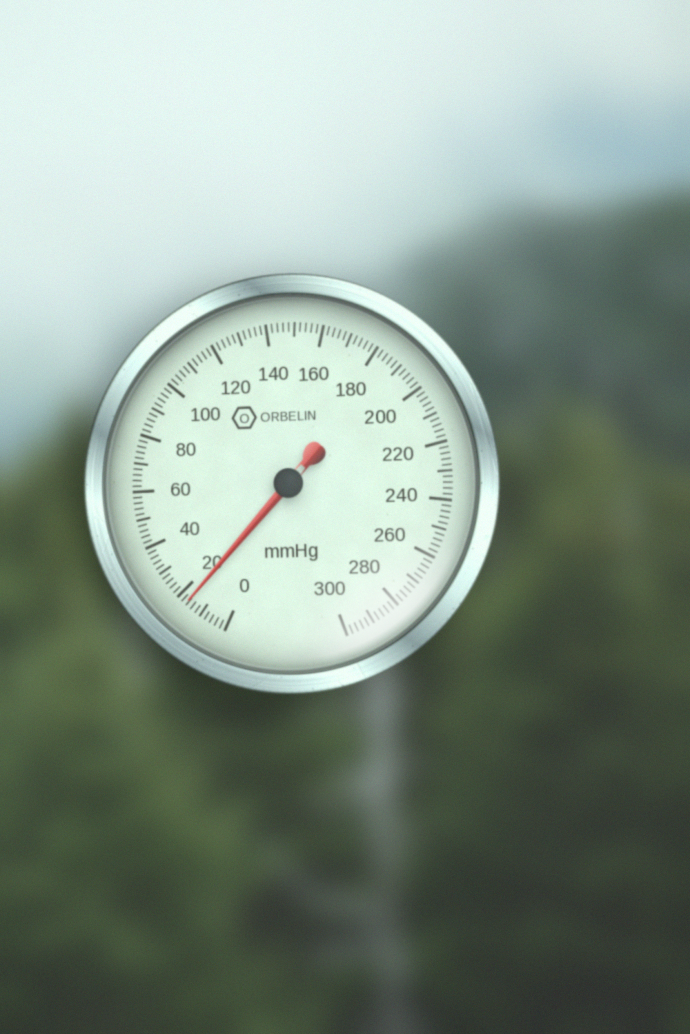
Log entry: 16 mmHg
